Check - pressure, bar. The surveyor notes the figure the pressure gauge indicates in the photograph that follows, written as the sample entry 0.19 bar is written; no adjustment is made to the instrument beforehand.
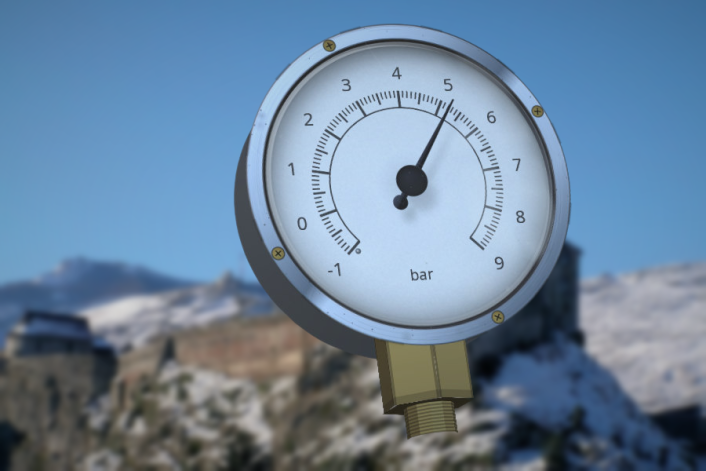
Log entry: 5.2 bar
